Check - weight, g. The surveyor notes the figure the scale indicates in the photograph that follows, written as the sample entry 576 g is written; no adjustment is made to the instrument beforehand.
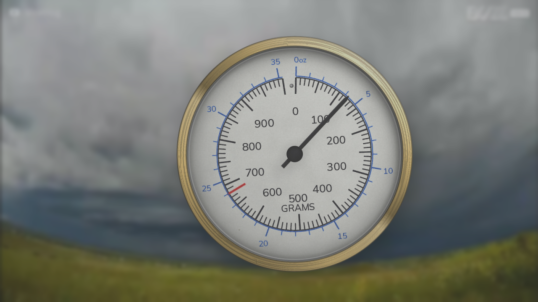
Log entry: 120 g
